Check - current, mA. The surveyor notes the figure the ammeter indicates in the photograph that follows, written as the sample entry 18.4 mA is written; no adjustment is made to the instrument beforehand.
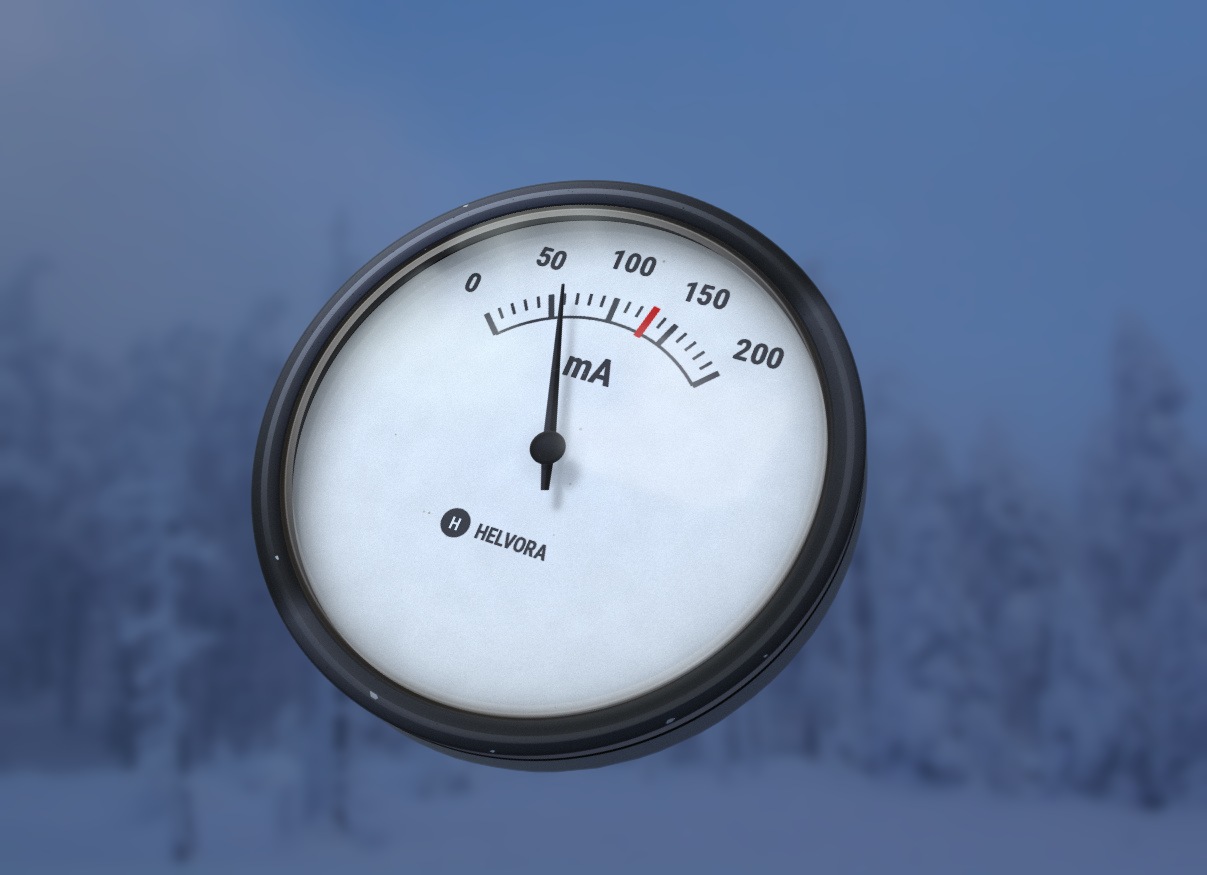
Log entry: 60 mA
